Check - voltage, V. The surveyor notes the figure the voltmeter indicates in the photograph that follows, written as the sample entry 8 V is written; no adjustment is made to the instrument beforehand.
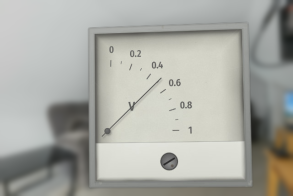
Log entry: 0.5 V
